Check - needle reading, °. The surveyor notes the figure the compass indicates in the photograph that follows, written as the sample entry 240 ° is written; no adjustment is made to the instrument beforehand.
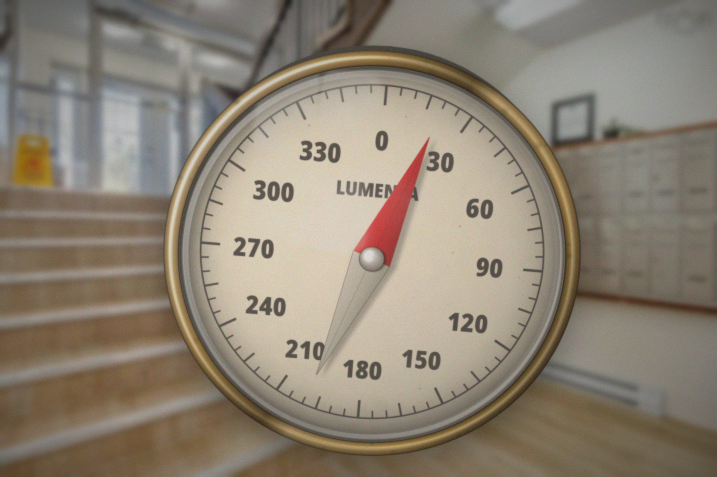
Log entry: 20 °
